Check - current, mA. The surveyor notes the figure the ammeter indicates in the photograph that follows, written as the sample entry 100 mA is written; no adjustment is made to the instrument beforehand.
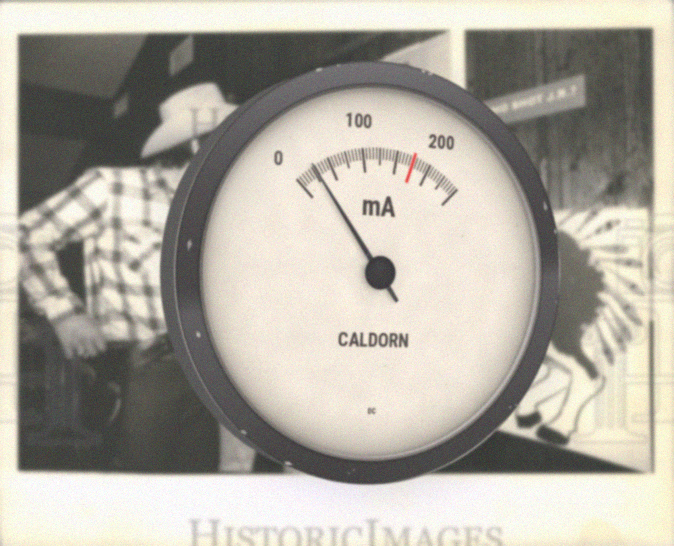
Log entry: 25 mA
